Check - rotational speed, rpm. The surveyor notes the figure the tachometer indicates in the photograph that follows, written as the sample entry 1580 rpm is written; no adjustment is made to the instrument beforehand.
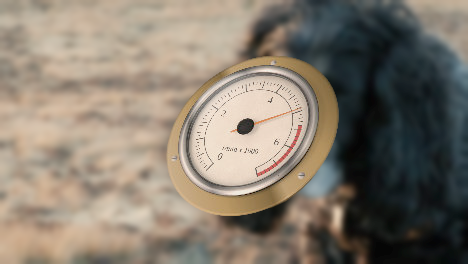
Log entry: 5000 rpm
